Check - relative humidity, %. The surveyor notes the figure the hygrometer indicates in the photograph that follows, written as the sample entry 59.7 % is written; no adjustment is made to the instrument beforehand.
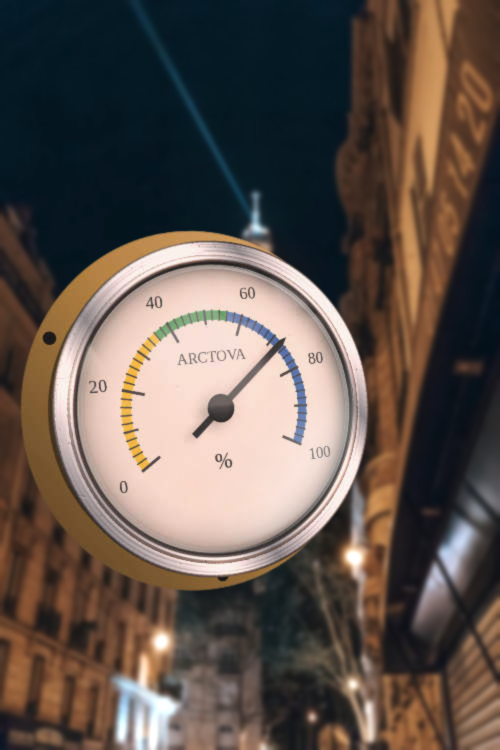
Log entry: 72 %
